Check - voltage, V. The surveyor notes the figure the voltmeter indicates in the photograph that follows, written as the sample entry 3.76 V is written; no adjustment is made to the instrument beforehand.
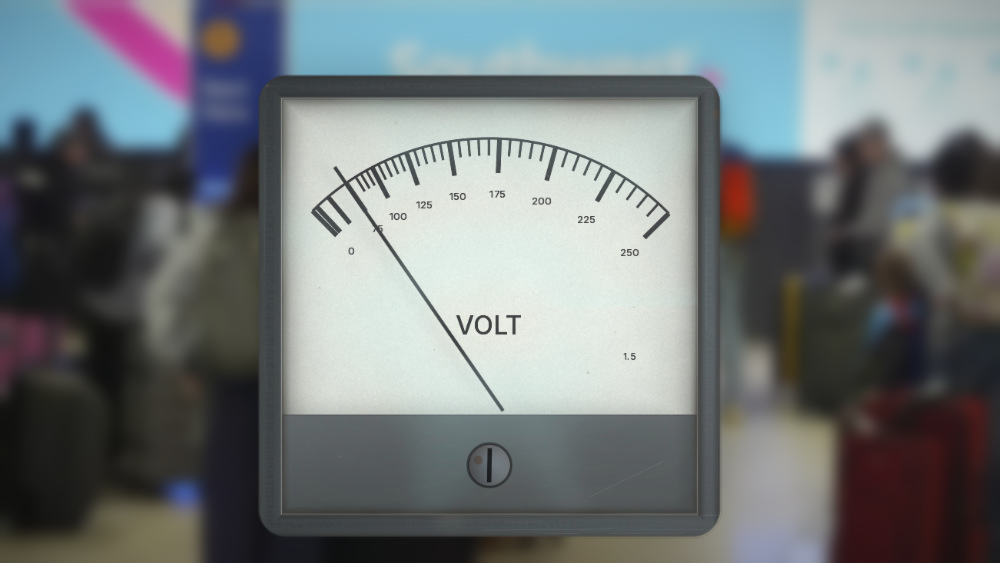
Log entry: 75 V
